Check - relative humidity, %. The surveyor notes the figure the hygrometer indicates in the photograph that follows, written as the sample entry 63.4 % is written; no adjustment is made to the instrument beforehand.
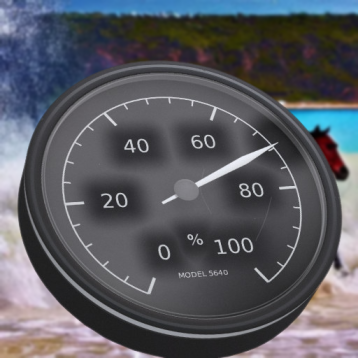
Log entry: 72 %
